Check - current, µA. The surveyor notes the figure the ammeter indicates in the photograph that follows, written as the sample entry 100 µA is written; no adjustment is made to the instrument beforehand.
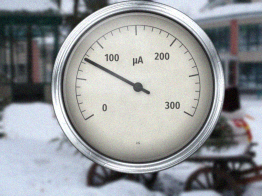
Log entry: 75 µA
